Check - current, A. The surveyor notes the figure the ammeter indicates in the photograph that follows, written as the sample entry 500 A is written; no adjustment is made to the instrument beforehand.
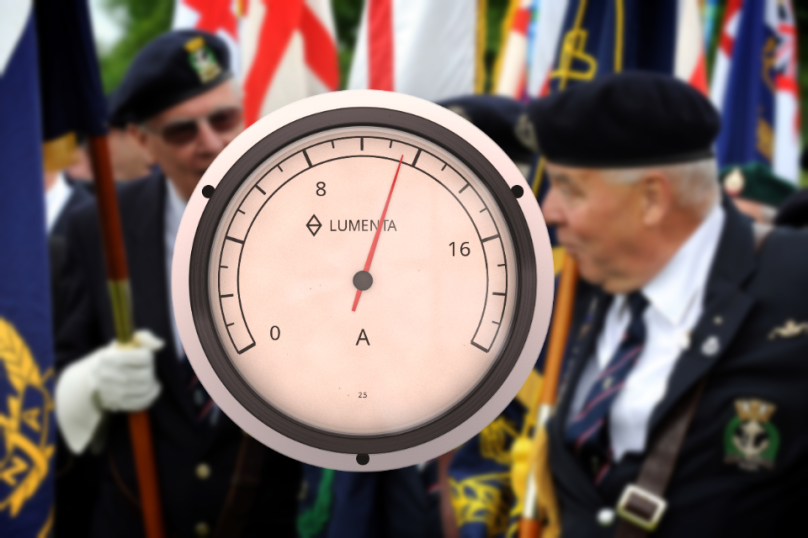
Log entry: 11.5 A
